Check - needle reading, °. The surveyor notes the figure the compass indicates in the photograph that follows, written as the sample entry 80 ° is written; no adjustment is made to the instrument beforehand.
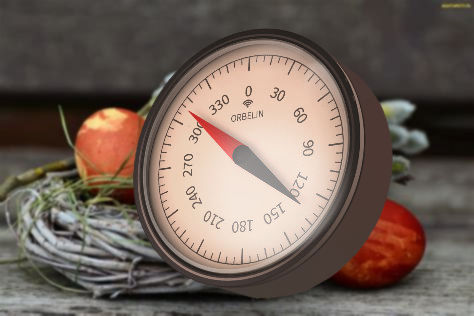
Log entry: 310 °
